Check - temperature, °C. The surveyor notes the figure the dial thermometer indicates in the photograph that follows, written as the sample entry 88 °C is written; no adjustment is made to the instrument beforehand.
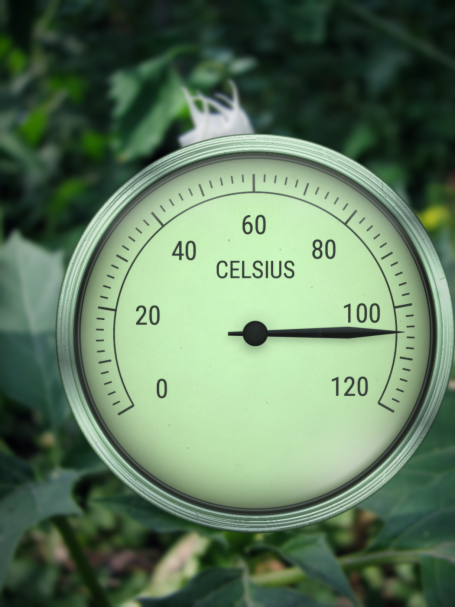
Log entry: 105 °C
